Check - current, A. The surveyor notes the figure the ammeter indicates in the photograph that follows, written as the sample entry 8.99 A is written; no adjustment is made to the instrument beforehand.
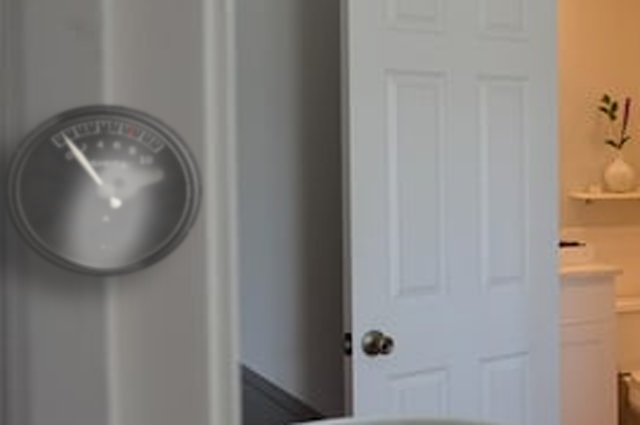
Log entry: 1 A
